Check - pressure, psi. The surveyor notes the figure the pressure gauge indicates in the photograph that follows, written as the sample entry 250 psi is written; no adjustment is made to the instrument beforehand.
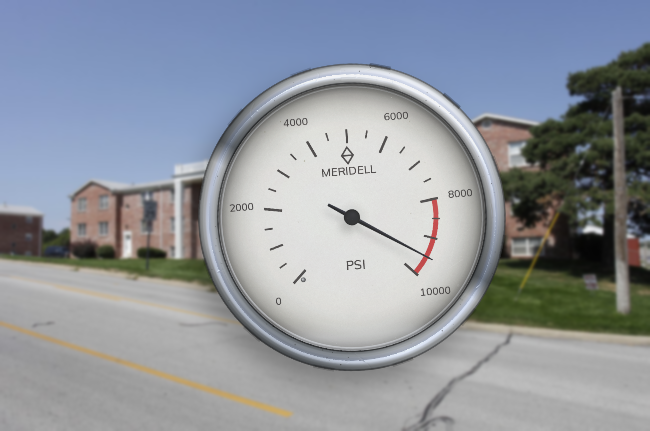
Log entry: 9500 psi
